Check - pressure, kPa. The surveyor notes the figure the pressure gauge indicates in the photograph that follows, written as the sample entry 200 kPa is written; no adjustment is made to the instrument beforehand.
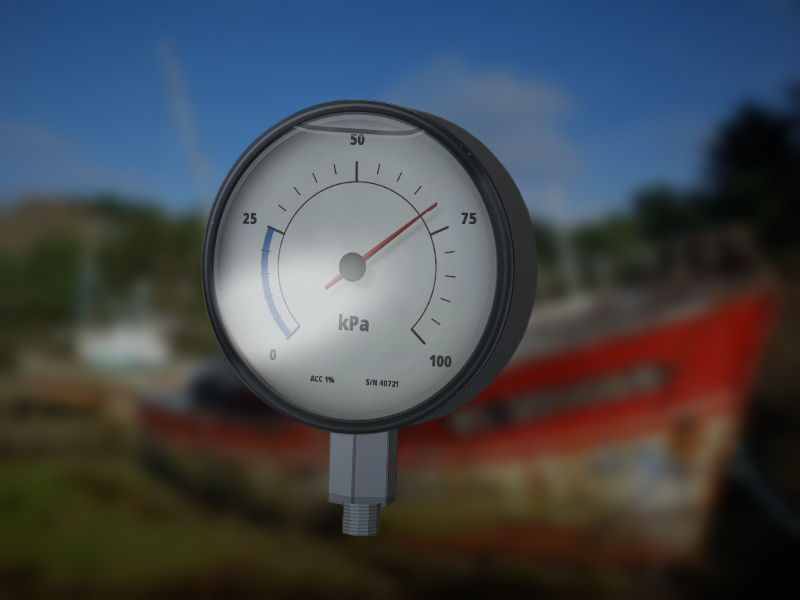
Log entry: 70 kPa
